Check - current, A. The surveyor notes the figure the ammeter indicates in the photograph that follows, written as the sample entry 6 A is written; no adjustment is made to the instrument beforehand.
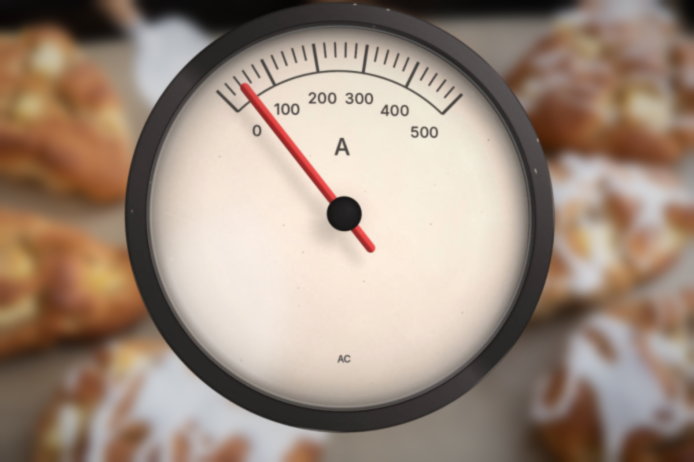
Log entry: 40 A
